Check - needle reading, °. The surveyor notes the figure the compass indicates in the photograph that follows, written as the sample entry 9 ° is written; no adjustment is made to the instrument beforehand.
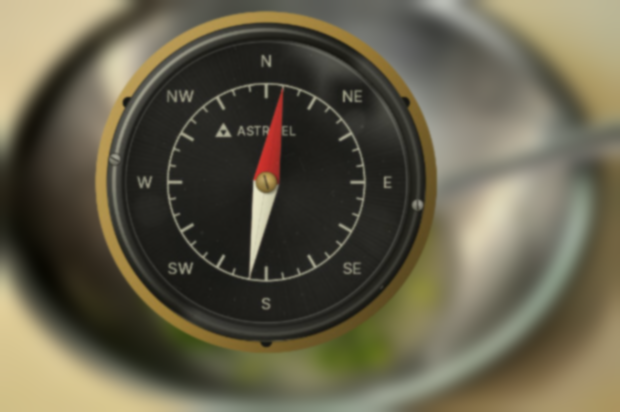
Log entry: 10 °
